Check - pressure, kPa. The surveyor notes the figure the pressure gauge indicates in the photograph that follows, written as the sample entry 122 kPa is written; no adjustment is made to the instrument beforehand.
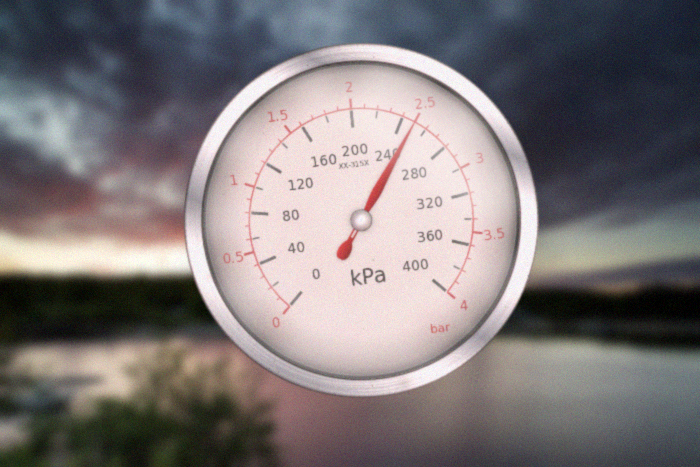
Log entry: 250 kPa
